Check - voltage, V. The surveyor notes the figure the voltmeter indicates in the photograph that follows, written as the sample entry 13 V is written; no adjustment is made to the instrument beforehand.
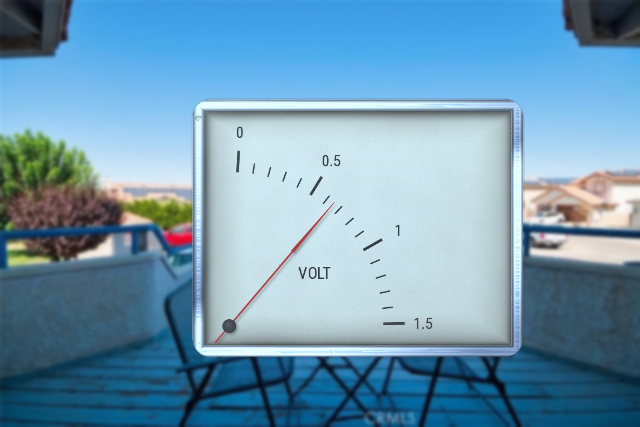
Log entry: 0.65 V
